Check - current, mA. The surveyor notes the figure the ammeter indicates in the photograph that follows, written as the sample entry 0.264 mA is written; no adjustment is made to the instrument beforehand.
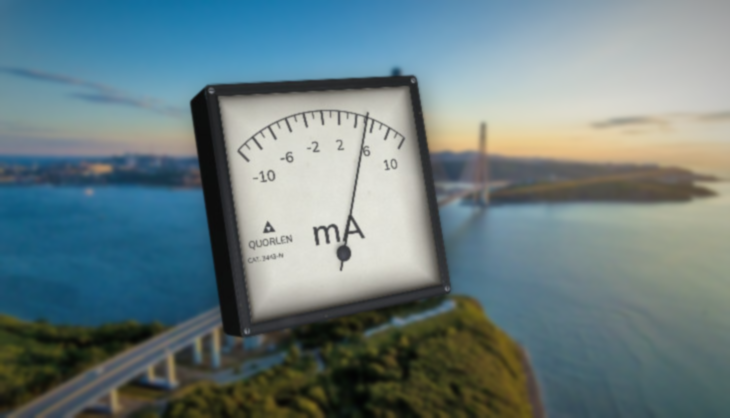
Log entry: 5 mA
